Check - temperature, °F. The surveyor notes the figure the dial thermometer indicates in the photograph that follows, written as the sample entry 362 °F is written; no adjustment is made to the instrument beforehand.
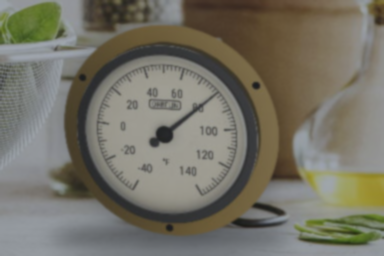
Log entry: 80 °F
